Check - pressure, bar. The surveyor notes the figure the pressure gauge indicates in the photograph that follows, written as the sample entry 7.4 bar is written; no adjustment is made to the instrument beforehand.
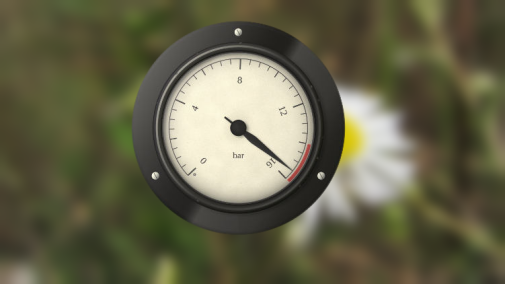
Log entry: 15.5 bar
